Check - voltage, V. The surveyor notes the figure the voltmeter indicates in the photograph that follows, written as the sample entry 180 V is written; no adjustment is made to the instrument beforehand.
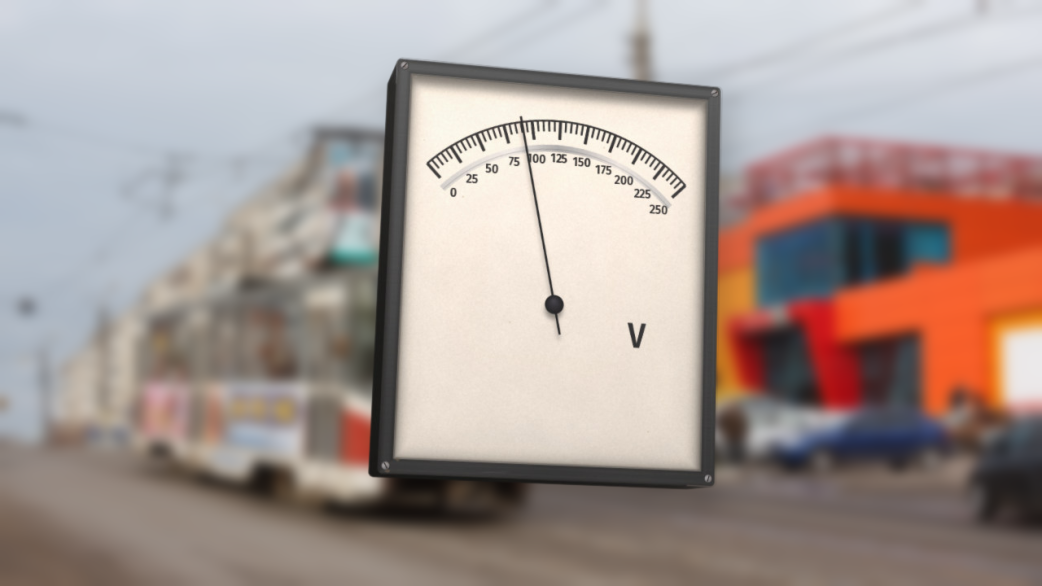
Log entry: 90 V
